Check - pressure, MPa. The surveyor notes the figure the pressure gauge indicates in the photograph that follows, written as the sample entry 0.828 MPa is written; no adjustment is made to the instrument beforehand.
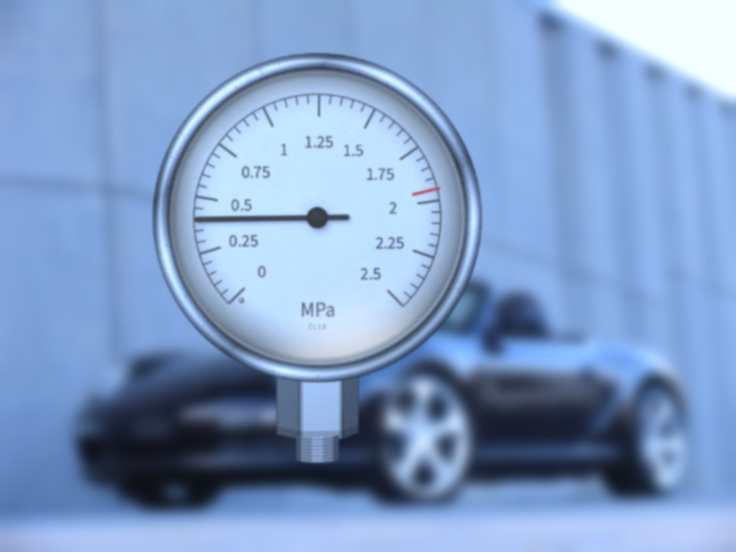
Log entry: 0.4 MPa
